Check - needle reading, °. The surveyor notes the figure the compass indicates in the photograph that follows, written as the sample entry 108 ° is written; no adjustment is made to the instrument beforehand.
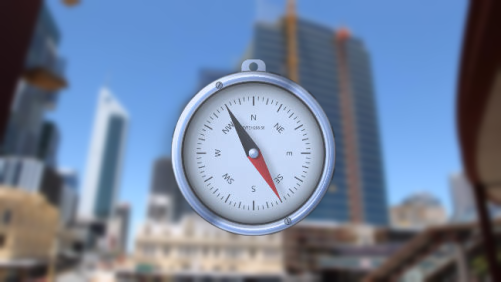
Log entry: 150 °
